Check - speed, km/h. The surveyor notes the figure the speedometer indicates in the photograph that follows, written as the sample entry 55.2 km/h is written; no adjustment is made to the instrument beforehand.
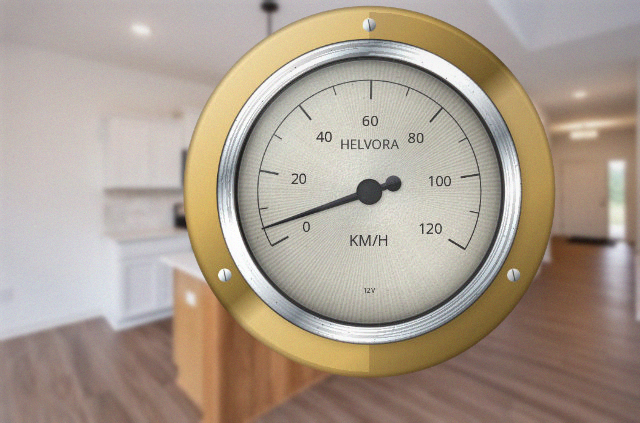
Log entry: 5 km/h
